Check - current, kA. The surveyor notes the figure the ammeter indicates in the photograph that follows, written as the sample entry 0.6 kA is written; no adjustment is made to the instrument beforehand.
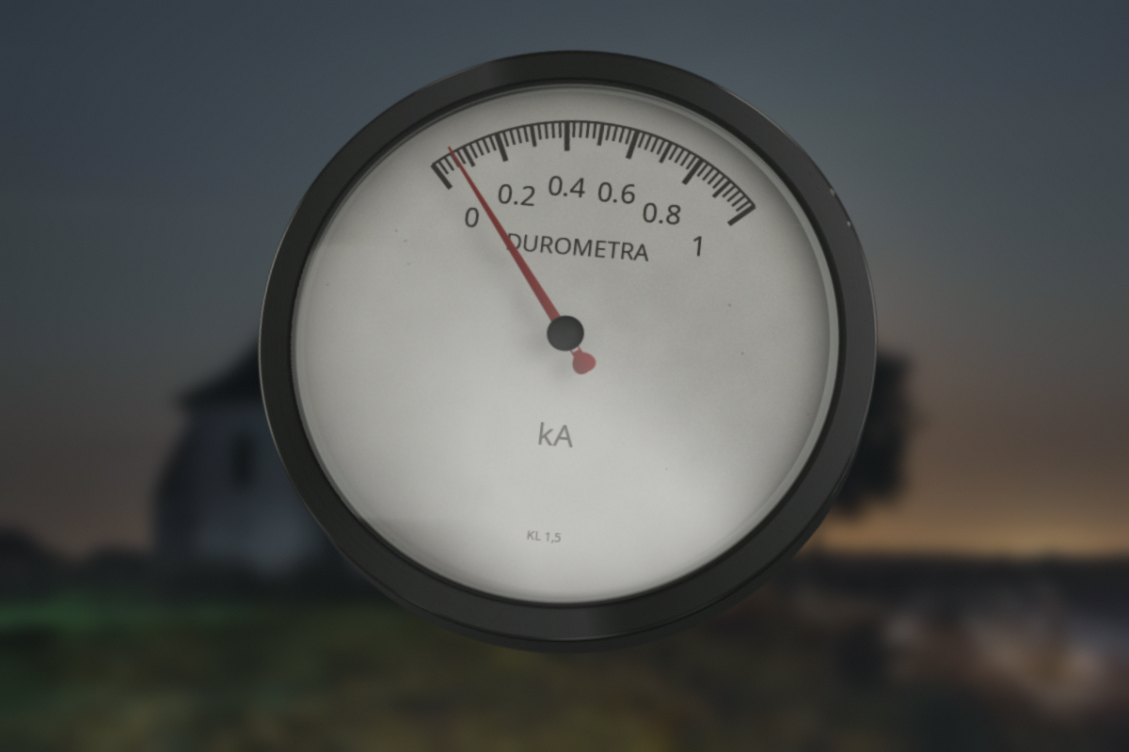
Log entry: 0.06 kA
